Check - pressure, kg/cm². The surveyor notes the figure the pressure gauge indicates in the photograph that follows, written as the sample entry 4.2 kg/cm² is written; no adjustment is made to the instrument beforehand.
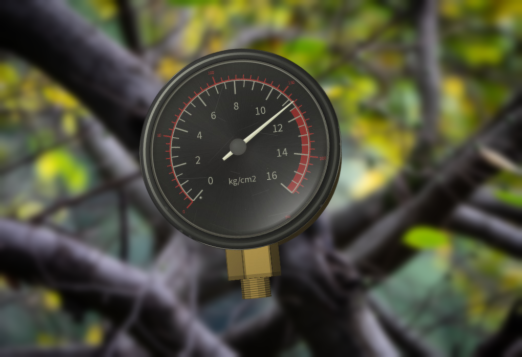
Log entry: 11.25 kg/cm²
